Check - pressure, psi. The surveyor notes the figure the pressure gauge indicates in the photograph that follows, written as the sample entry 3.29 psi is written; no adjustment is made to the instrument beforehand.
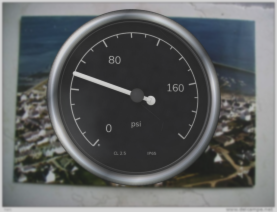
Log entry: 50 psi
